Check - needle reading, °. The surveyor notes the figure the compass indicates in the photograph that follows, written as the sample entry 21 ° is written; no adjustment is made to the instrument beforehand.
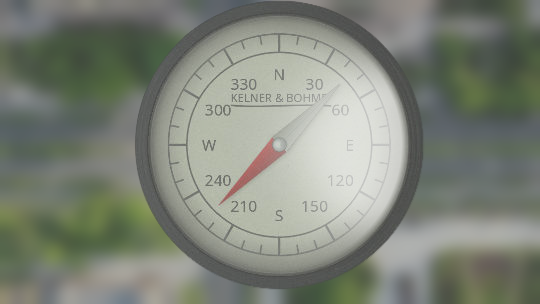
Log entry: 225 °
